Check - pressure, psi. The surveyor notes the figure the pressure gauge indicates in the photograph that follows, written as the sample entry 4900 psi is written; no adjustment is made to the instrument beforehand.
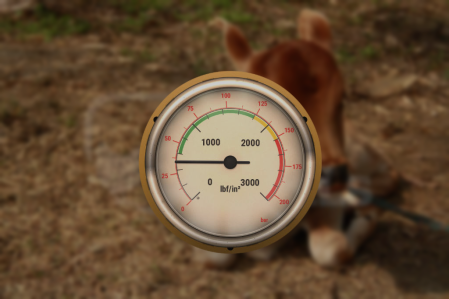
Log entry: 500 psi
